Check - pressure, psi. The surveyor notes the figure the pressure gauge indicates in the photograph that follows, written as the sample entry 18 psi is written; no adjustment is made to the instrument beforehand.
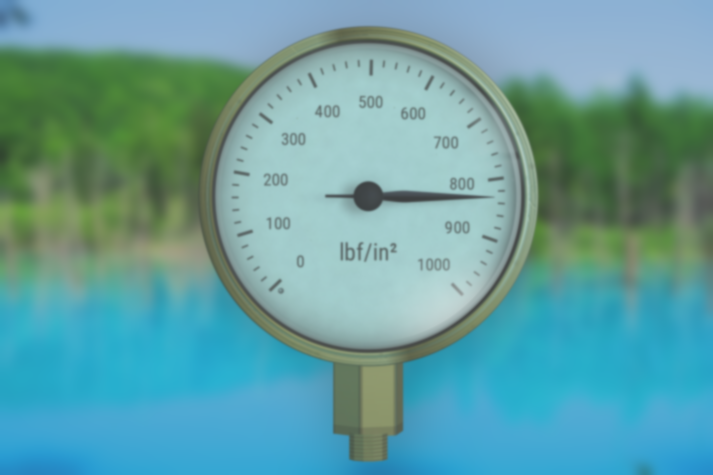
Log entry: 830 psi
